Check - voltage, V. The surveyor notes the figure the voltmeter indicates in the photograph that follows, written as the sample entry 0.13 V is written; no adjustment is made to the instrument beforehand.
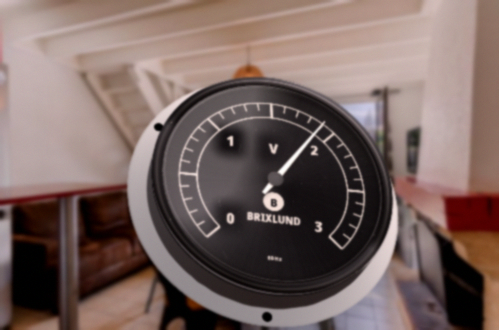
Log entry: 1.9 V
